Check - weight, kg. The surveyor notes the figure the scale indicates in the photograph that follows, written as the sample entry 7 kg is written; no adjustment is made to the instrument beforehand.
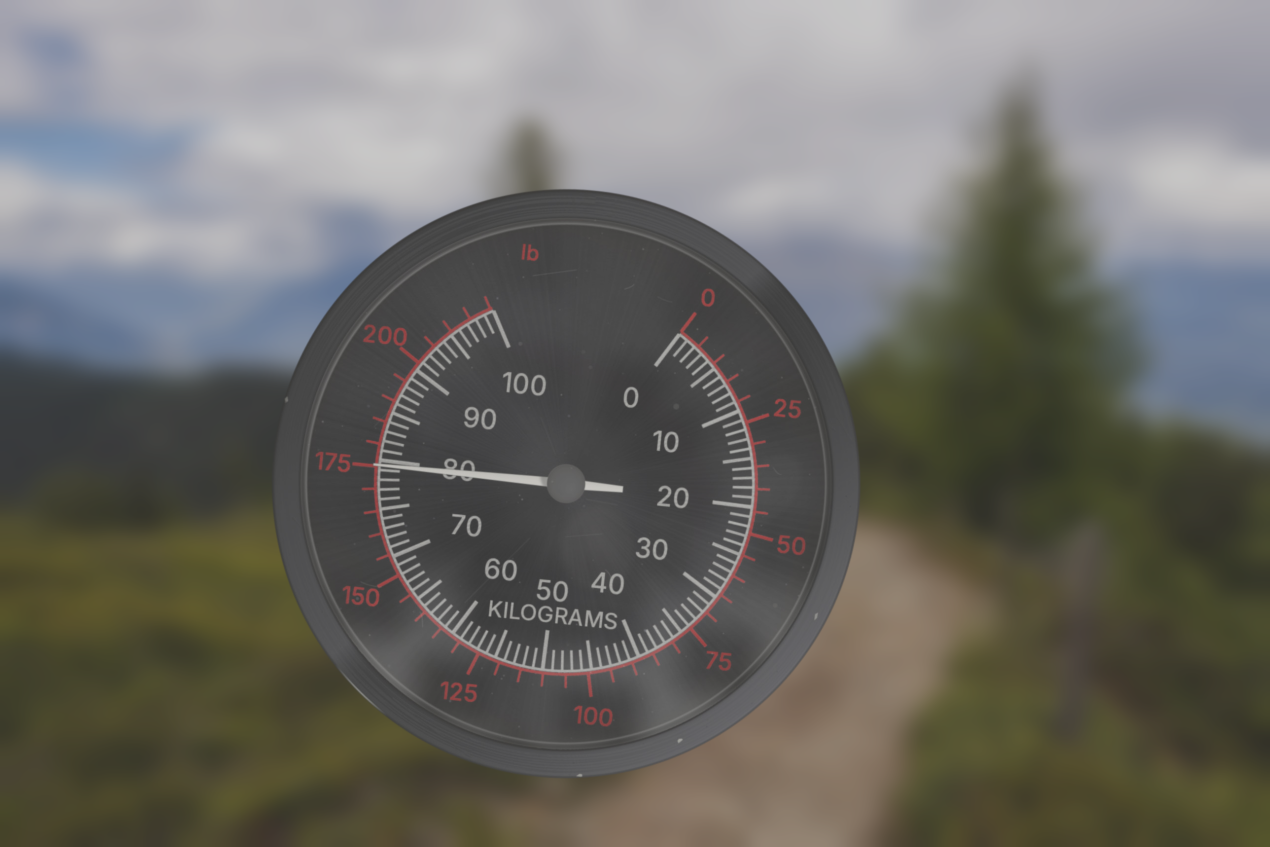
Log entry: 79.5 kg
